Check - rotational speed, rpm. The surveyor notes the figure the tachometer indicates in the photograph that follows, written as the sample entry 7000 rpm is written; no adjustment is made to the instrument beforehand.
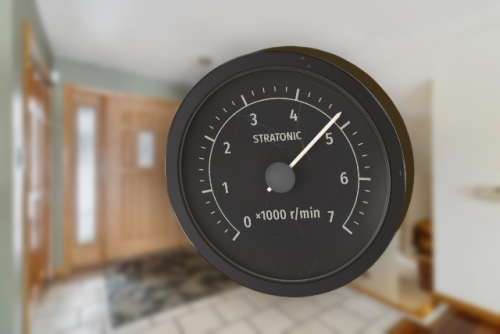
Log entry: 4800 rpm
